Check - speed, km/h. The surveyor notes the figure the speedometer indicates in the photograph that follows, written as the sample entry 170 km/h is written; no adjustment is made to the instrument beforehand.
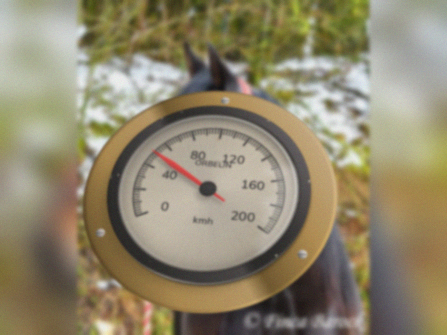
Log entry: 50 km/h
